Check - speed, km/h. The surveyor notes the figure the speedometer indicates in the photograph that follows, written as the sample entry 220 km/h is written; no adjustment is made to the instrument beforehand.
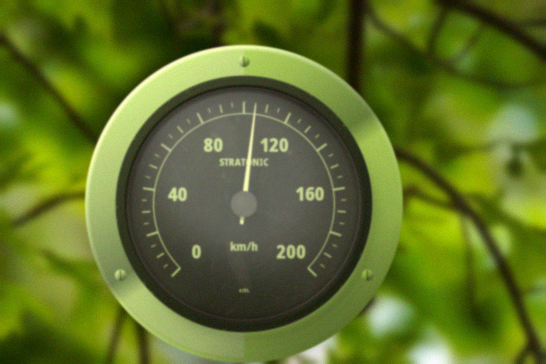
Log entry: 105 km/h
